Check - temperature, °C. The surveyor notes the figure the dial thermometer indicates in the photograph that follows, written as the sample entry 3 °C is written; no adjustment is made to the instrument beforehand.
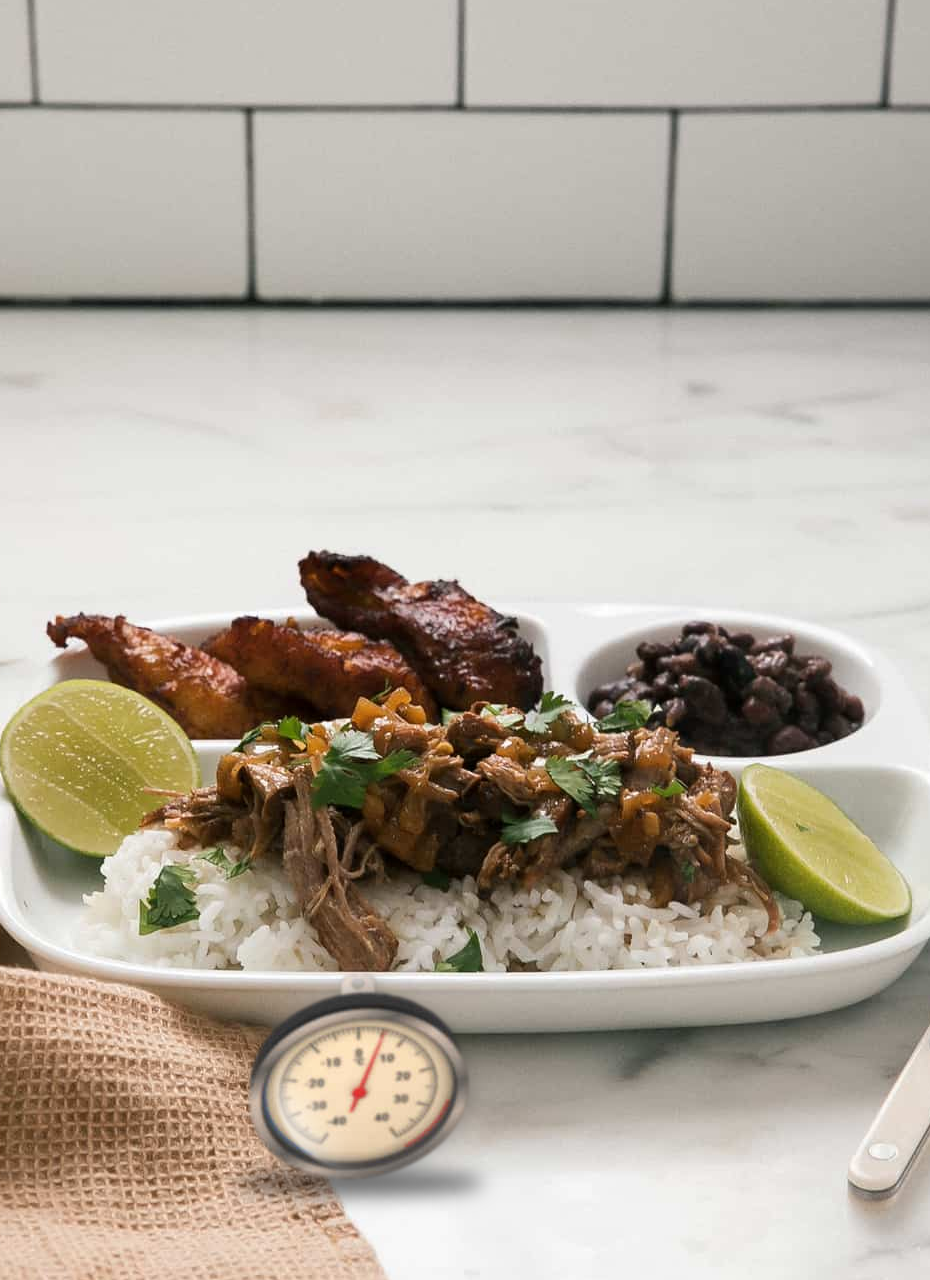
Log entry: 5 °C
